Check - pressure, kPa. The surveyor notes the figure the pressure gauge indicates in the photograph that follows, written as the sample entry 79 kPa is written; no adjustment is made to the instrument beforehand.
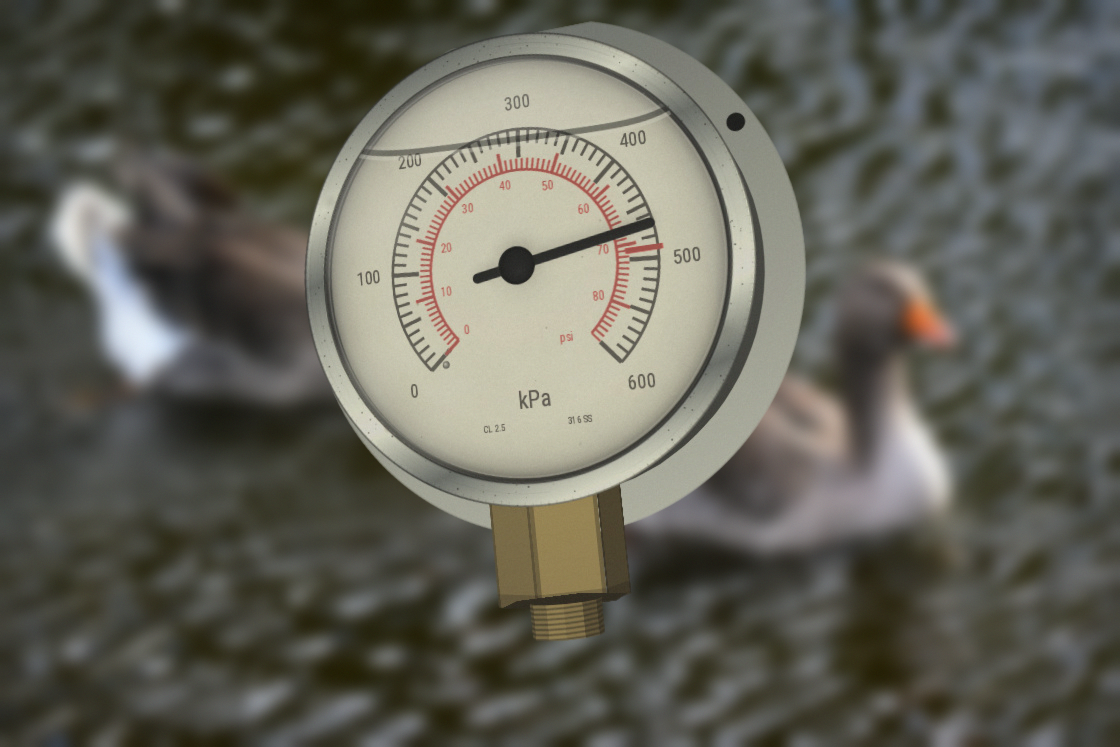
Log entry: 470 kPa
